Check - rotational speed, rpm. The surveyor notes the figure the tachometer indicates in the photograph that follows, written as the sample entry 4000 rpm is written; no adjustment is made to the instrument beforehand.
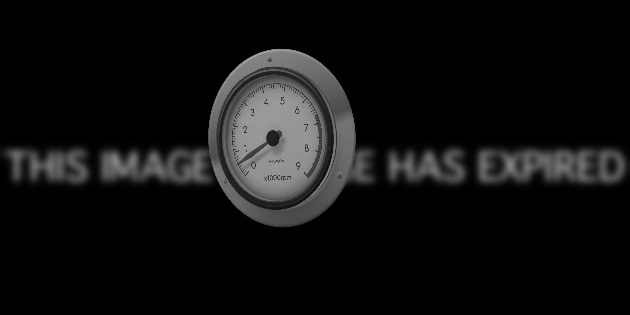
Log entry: 500 rpm
